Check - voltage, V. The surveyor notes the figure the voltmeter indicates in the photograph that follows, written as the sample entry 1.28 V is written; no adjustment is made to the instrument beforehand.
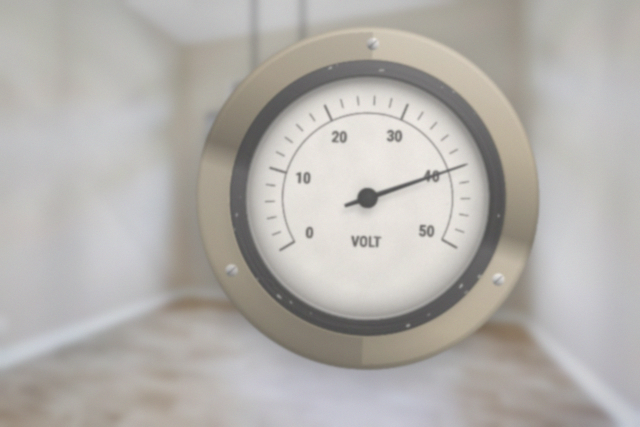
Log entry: 40 V
